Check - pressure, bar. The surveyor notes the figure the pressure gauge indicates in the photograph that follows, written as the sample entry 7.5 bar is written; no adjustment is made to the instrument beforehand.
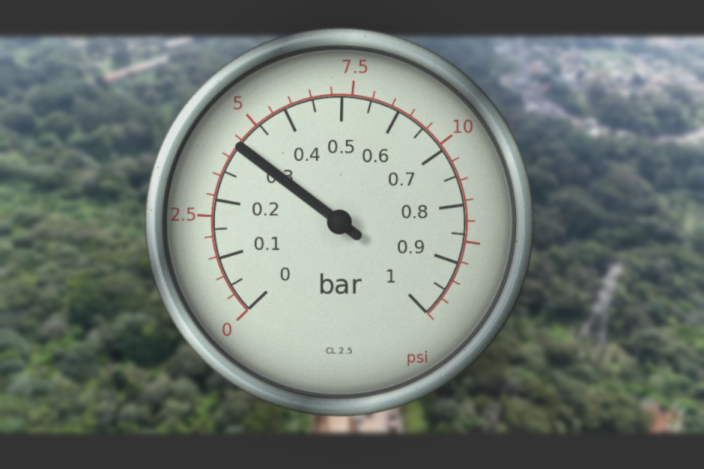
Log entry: 0.3 bar
